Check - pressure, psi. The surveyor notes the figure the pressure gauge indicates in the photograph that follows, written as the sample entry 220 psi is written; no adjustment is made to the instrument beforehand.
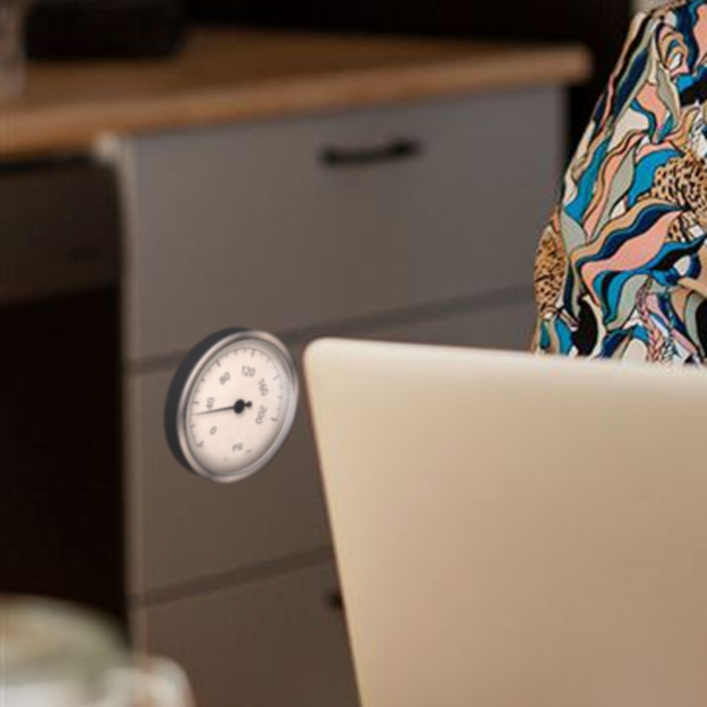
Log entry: 30 psi
